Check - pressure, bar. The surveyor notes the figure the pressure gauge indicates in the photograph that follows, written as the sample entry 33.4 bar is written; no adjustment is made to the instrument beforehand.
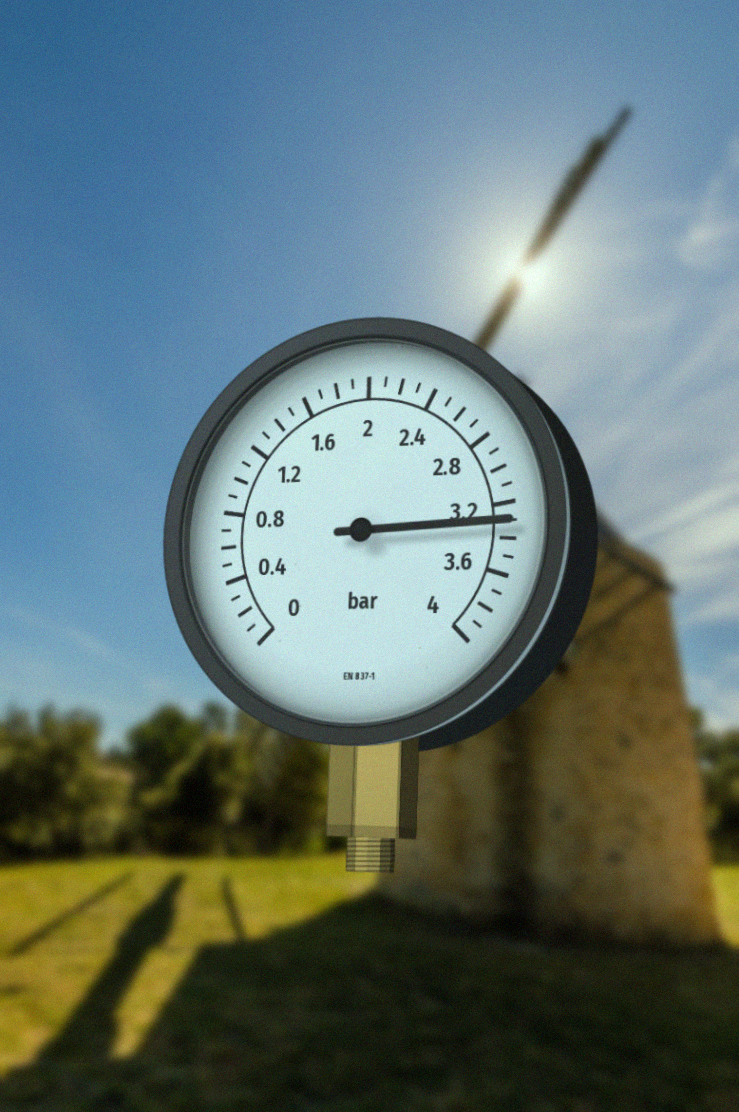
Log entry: 3.3 bar
